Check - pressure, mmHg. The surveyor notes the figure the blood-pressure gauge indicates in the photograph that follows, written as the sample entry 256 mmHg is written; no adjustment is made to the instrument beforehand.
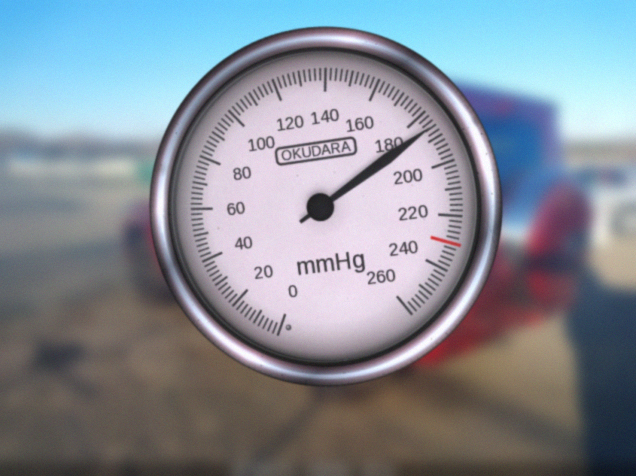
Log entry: 186 mmHg
